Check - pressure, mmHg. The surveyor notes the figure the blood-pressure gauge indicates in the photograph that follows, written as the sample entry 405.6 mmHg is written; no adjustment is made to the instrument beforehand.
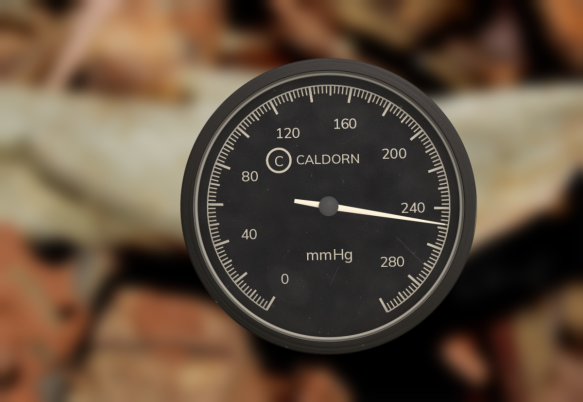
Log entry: 248 mmHg
